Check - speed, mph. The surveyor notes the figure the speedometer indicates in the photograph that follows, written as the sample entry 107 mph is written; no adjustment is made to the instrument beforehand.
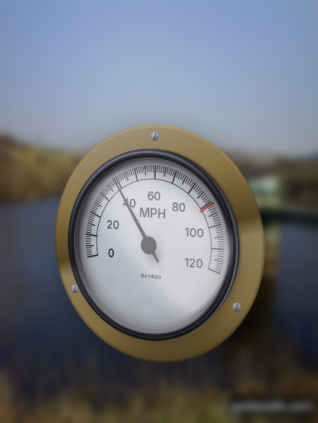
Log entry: 40 mph
